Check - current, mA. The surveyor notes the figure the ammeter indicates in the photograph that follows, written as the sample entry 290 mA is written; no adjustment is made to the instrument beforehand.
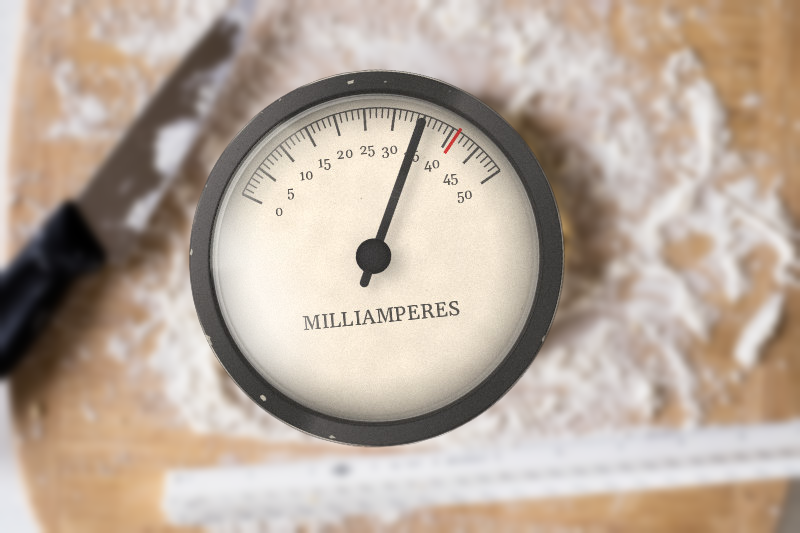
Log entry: 35 mA
